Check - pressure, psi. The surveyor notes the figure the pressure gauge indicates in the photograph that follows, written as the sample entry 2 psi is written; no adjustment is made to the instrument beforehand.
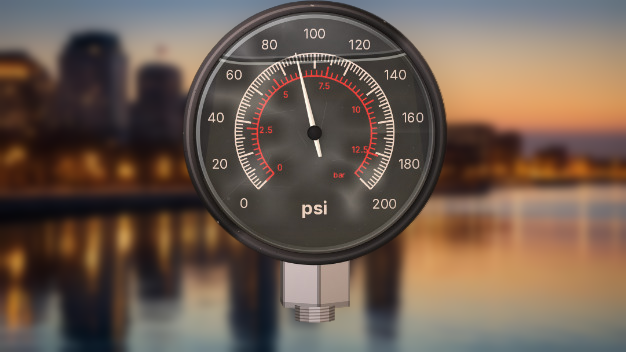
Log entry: 90 psi
